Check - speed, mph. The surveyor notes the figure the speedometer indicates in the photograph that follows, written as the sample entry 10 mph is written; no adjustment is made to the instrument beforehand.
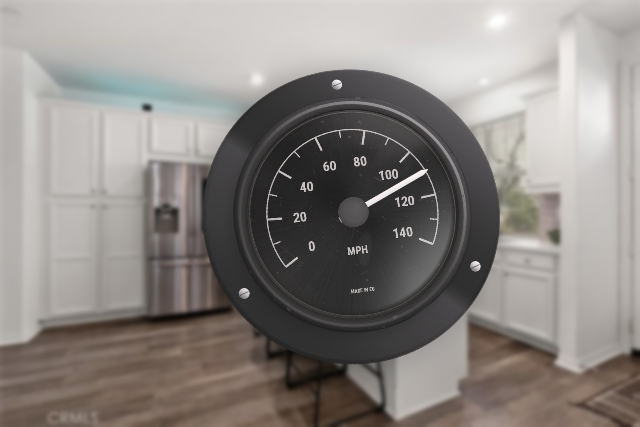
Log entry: 110 mph
